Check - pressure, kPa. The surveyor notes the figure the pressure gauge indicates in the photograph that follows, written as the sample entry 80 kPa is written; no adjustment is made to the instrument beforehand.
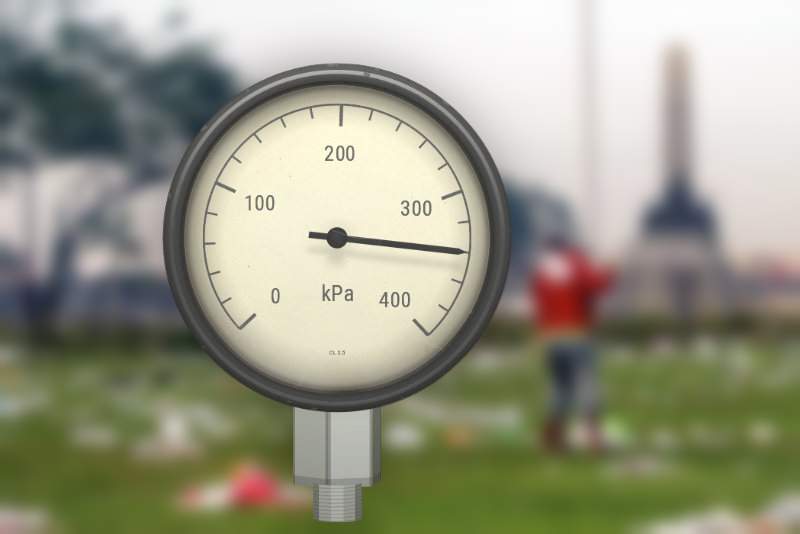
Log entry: 340 kPa
